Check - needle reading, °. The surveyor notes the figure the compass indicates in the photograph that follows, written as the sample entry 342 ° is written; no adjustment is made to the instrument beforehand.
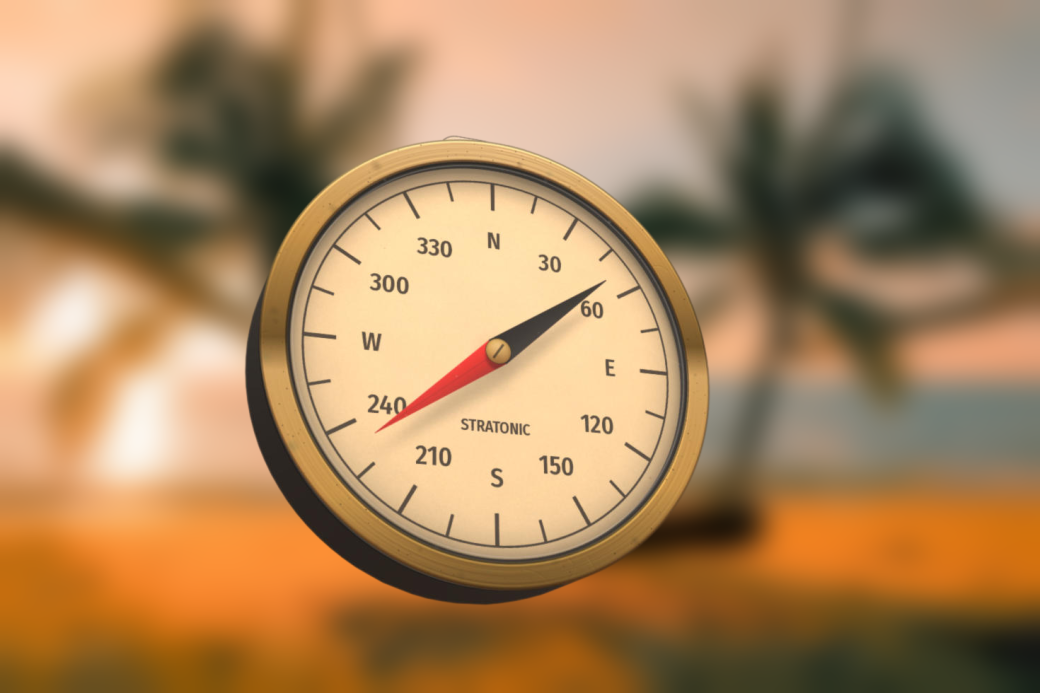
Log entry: 232.5 °
